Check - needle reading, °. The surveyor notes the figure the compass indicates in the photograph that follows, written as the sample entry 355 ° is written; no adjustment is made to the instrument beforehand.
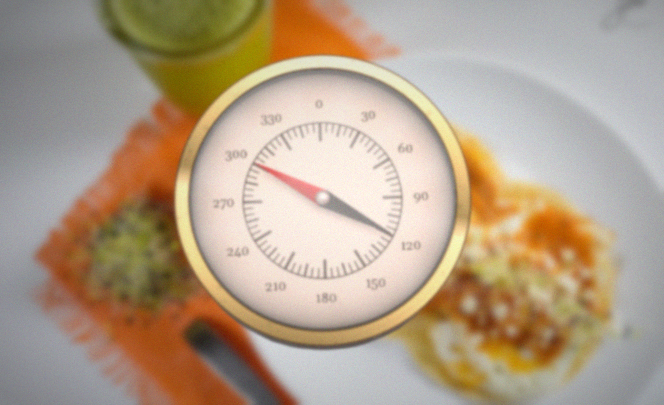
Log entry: 300 °
